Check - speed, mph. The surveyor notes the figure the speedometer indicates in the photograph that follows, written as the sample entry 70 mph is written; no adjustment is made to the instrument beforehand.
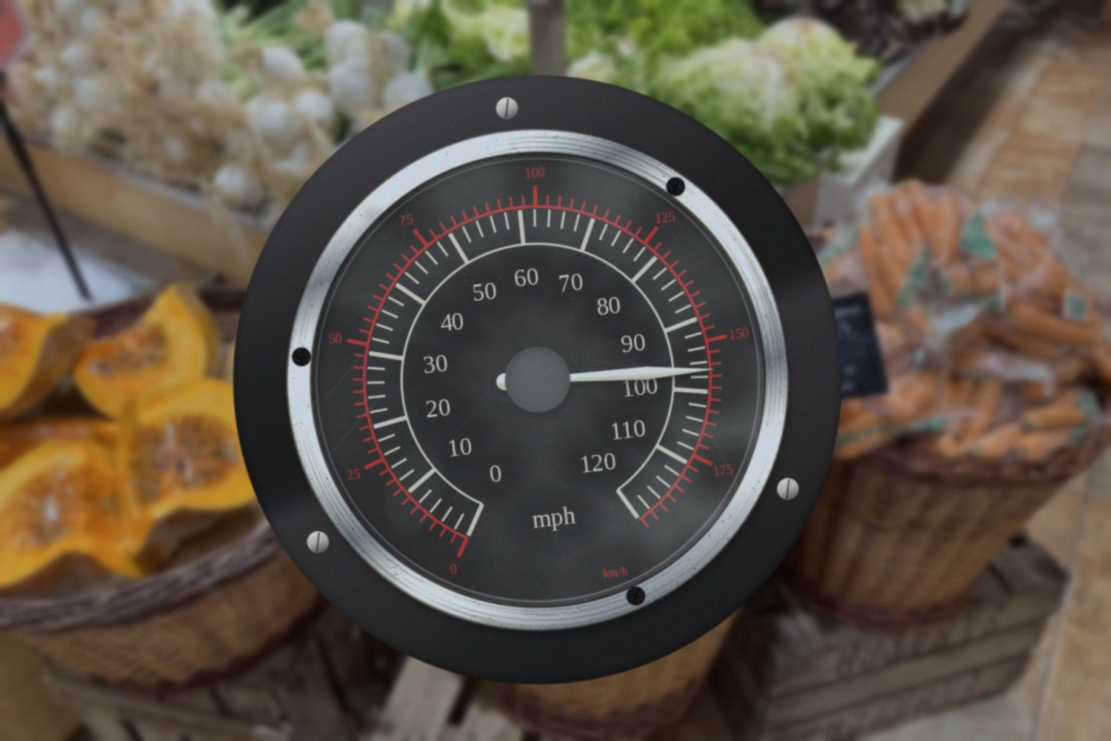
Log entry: 97 mph
